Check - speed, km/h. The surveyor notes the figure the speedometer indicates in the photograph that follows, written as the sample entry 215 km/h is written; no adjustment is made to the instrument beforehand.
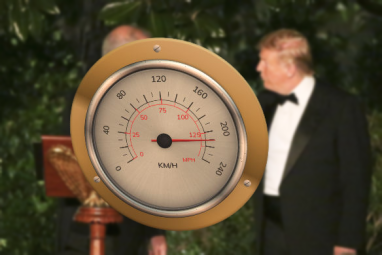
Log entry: 210 km/h
